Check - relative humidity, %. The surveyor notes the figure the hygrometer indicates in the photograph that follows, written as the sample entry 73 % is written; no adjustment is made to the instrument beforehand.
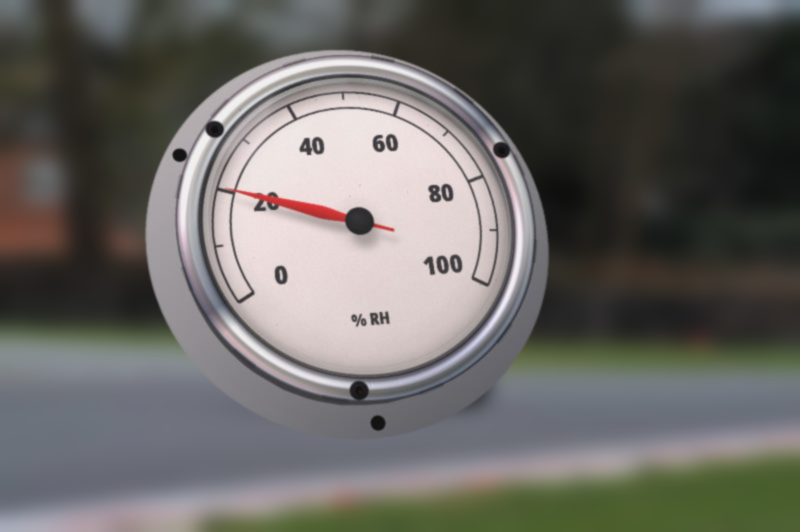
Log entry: 20 %
